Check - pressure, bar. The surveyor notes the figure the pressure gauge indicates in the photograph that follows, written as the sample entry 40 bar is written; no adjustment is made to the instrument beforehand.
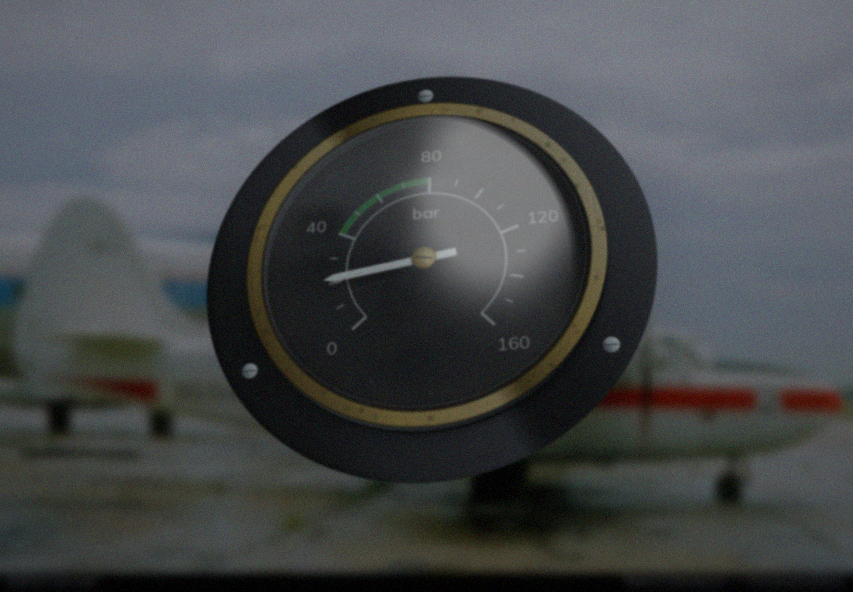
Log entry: 20 bar
